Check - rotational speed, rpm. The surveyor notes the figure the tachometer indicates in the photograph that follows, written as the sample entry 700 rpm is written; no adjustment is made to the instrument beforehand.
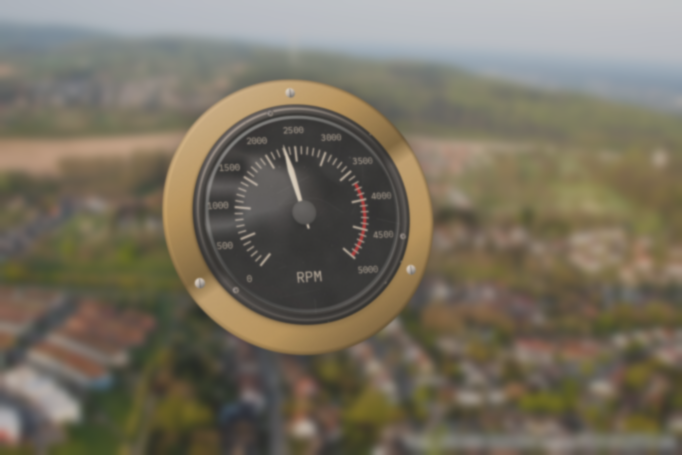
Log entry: 2300 rpm
